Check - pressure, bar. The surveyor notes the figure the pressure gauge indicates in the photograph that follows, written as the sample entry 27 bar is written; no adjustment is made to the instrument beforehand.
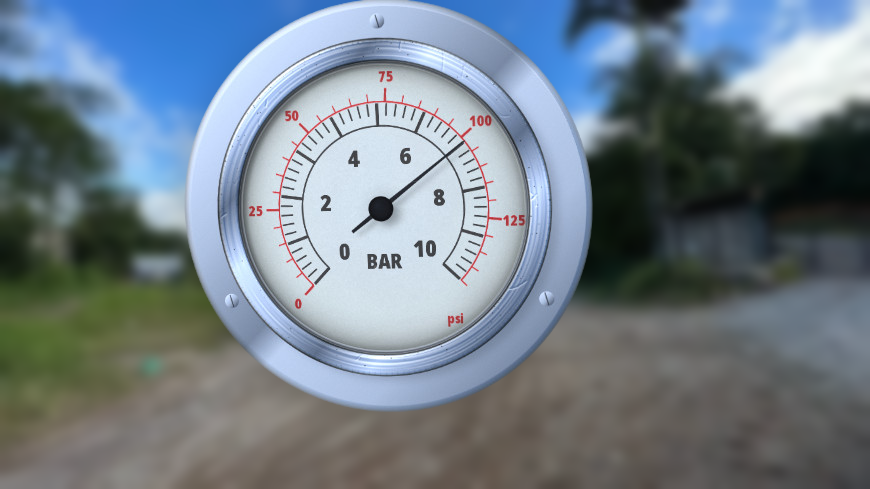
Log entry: 7 bar
